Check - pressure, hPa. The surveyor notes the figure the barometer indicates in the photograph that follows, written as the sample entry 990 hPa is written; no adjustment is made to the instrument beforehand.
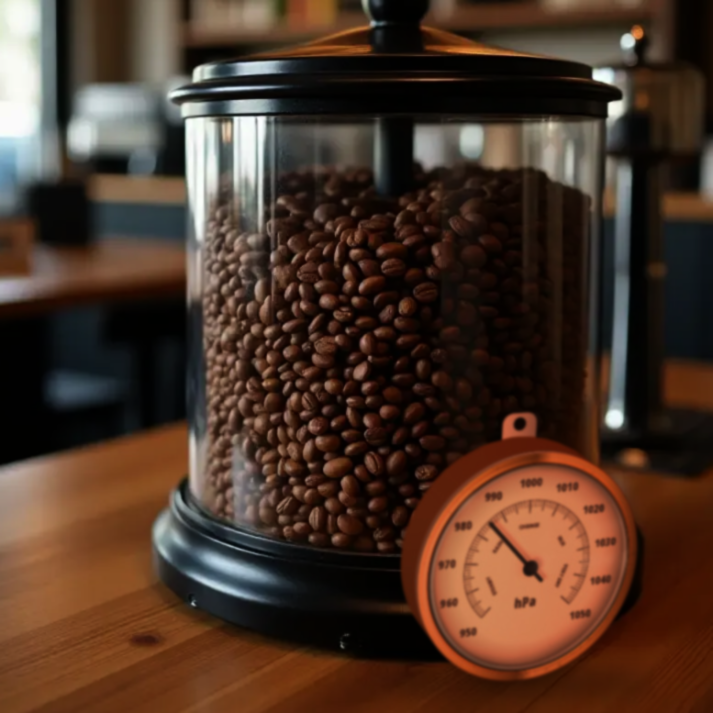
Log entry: 985 hPa
